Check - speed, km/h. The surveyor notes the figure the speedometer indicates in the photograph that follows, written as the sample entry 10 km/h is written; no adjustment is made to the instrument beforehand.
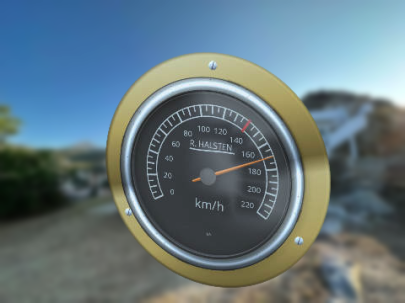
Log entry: 170 km/h
